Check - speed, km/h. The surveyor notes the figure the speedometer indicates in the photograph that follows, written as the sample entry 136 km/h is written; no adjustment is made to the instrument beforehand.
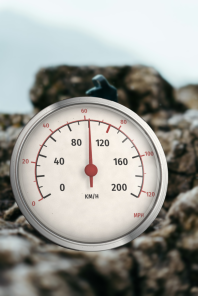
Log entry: 100 km/h
